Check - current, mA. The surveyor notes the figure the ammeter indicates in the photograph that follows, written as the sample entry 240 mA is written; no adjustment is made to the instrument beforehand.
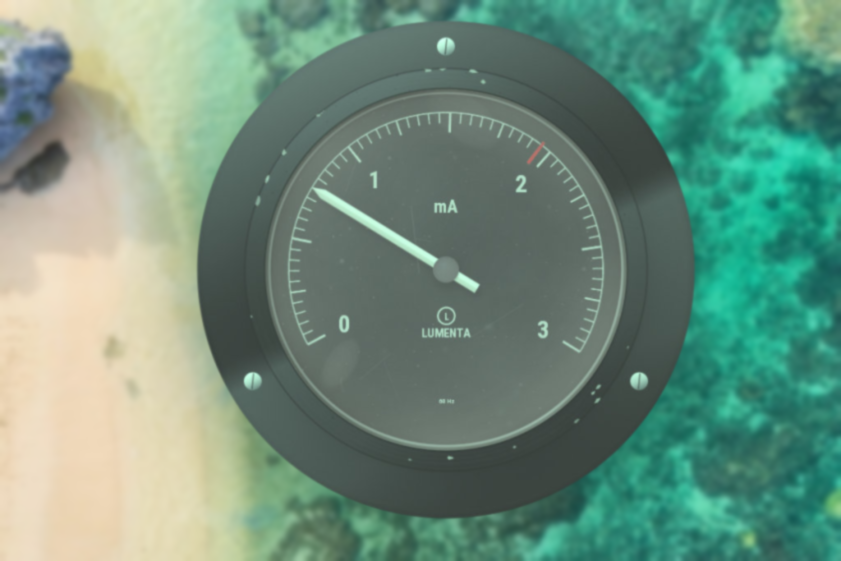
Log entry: 0.75 mA
